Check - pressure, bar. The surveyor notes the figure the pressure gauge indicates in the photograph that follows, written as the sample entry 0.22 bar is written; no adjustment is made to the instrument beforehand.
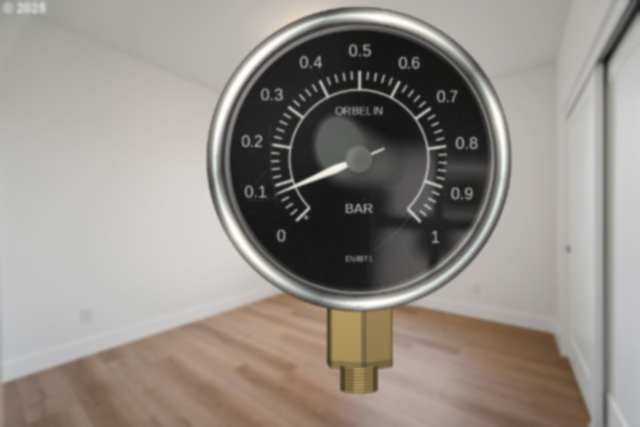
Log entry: 0.08 bar
